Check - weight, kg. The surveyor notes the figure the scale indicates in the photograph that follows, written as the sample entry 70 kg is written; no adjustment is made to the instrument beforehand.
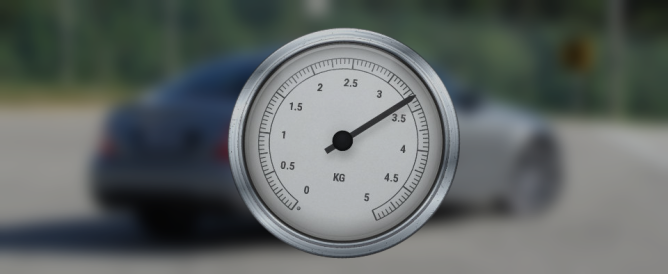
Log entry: 3.35 kg
